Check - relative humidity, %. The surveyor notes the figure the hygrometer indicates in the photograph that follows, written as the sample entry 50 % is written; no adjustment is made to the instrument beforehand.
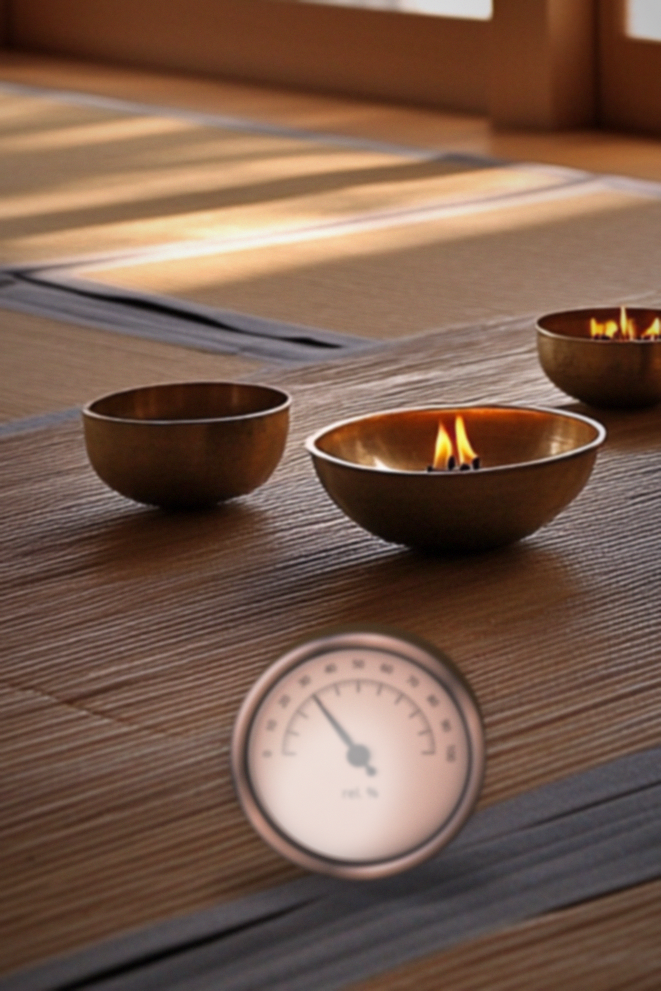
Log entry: 30 %
